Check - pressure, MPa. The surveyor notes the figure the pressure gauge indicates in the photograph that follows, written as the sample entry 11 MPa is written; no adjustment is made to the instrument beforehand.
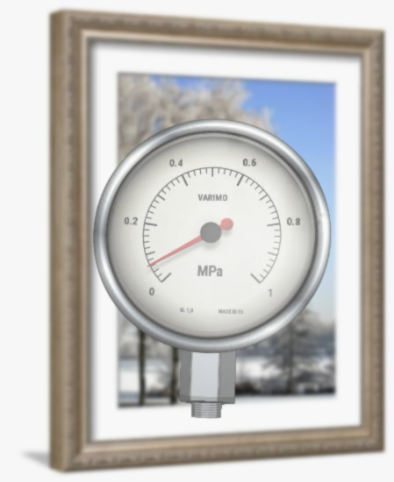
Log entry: 0.06 MPa
